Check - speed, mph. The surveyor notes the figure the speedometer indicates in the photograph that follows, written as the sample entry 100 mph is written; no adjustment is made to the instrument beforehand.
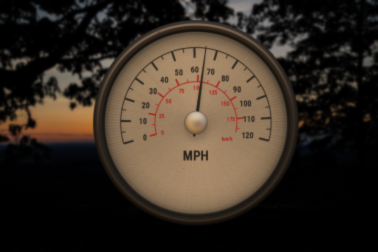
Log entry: 65 mph
